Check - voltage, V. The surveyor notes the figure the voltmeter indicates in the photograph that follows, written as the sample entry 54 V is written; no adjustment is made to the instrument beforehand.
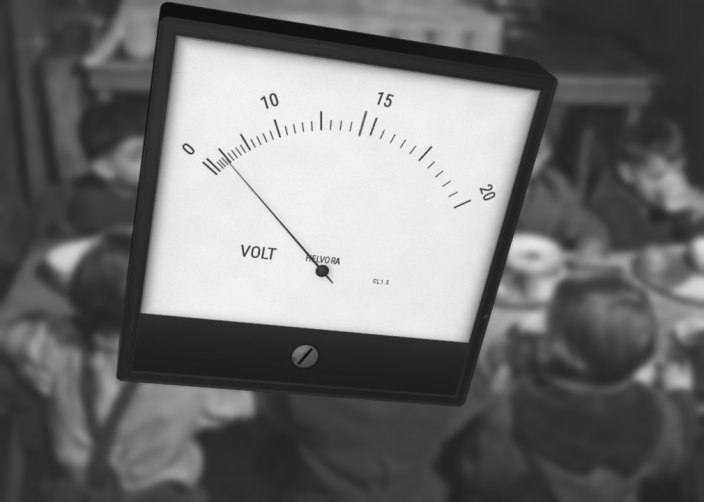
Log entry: 5 V
